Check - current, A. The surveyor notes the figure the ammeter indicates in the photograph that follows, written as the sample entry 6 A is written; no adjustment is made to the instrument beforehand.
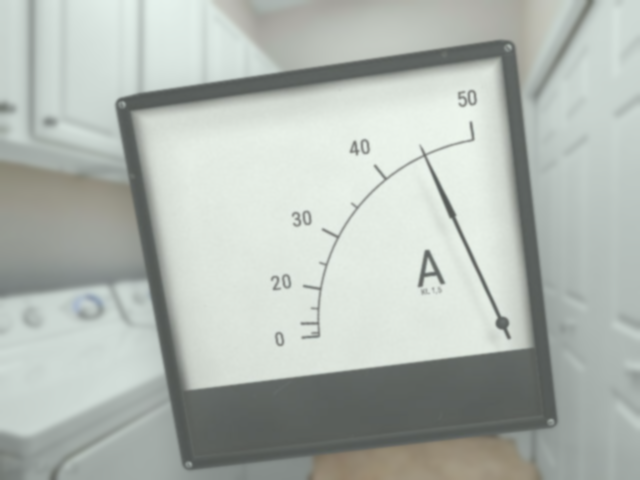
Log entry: 45 A
